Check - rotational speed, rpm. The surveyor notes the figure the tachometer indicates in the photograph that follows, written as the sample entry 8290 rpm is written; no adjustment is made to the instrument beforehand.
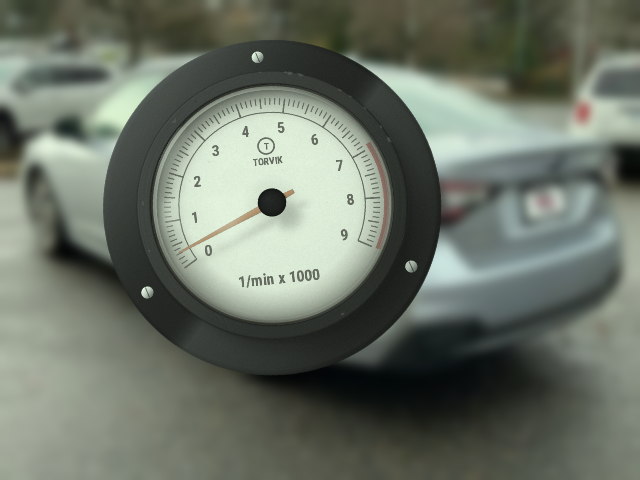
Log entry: 300 rpm
